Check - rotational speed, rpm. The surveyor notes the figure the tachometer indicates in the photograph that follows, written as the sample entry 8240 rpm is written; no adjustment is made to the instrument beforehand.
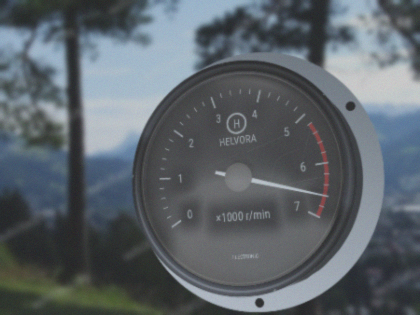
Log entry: 6600 rpm
